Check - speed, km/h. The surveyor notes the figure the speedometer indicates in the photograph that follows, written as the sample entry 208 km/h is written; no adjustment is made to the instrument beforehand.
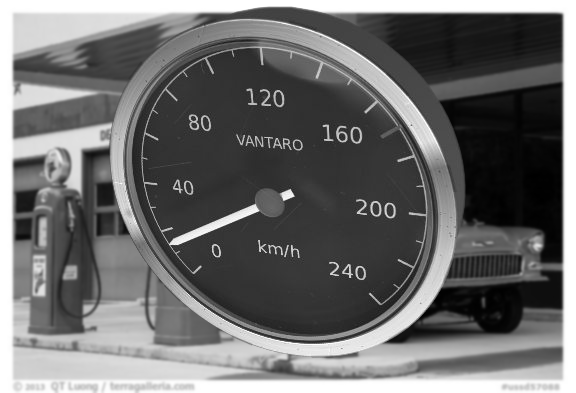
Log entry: 15 km/h
